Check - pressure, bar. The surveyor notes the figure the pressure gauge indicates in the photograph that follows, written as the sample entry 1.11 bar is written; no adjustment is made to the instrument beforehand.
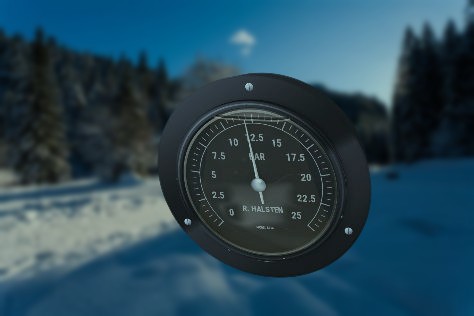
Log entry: 12 bar
